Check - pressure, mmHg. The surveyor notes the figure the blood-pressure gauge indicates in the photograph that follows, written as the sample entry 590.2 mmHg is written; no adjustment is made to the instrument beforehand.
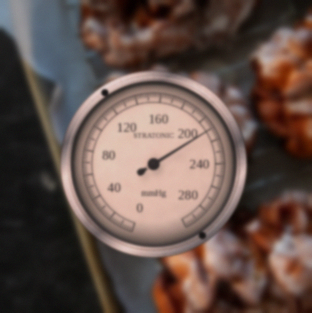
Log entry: 210 mmHg
